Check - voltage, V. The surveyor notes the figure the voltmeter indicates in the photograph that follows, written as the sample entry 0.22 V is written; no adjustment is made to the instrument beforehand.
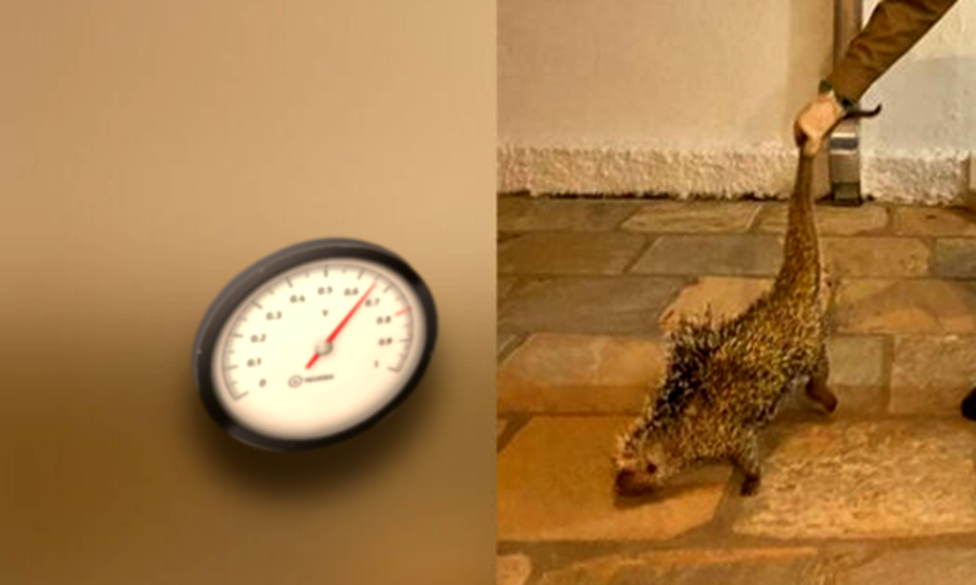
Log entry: 0.65 V
